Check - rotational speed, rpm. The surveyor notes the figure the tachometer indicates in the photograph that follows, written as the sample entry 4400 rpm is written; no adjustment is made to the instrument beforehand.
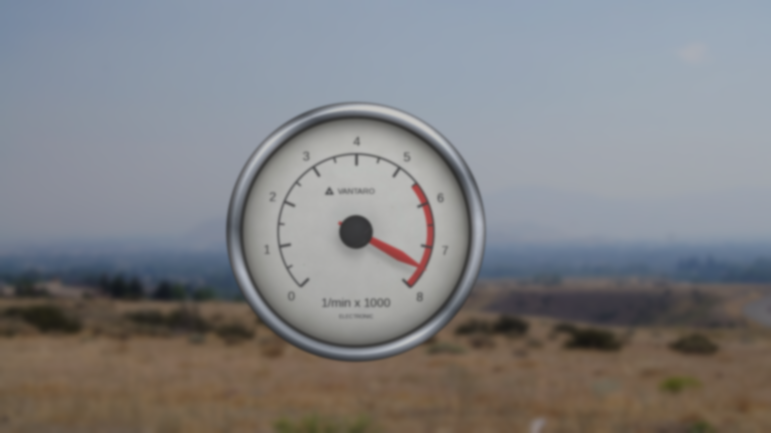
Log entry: 7500 rpm
